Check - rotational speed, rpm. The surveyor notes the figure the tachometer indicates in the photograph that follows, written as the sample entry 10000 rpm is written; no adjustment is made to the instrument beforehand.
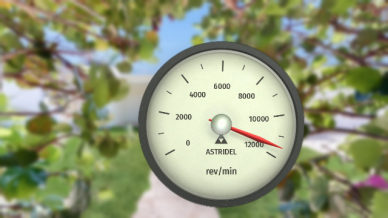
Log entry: 11500 rpm
